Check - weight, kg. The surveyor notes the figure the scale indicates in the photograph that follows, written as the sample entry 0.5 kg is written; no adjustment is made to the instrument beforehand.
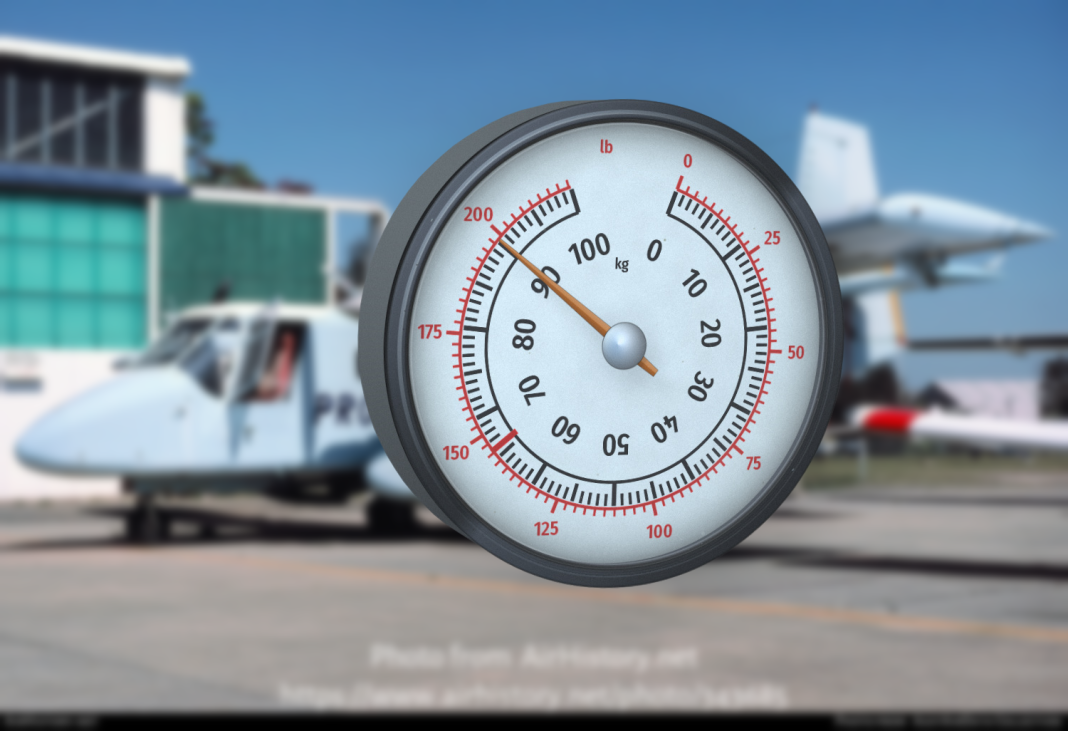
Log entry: 90 kg
